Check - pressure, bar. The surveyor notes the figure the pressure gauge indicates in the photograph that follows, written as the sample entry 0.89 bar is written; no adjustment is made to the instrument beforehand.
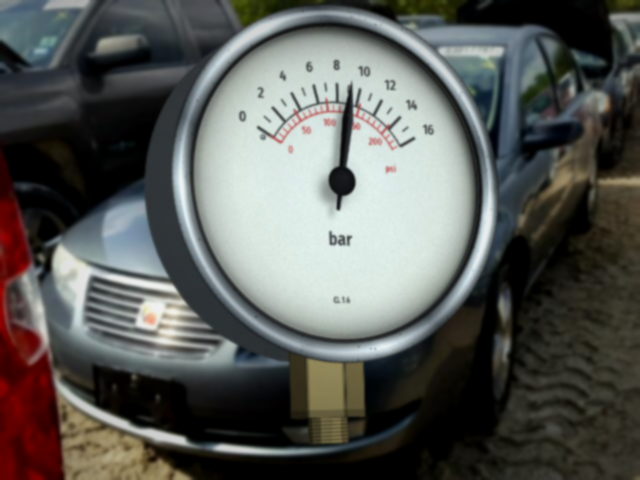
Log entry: 9 bar
